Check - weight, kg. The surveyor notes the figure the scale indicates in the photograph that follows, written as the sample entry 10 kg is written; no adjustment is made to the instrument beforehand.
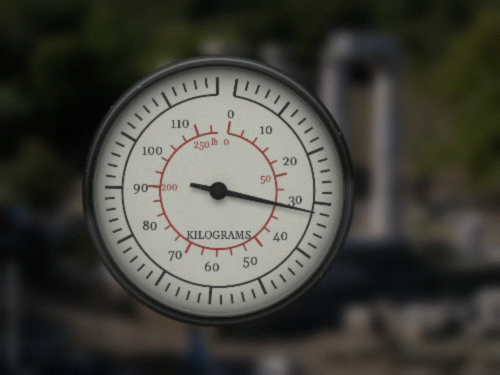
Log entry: 32 kg
